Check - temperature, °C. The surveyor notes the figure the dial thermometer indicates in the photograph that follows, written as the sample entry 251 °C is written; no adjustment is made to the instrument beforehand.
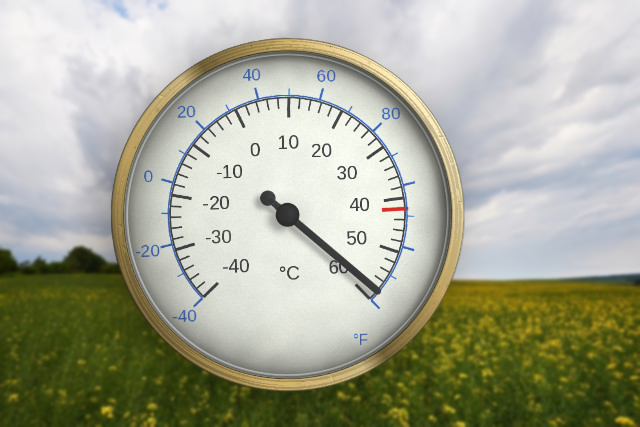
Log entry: 58 °C
